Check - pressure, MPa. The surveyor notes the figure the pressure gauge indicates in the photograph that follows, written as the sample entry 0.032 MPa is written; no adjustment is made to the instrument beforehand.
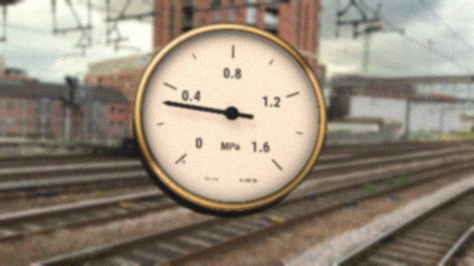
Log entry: 0.3 MPa
